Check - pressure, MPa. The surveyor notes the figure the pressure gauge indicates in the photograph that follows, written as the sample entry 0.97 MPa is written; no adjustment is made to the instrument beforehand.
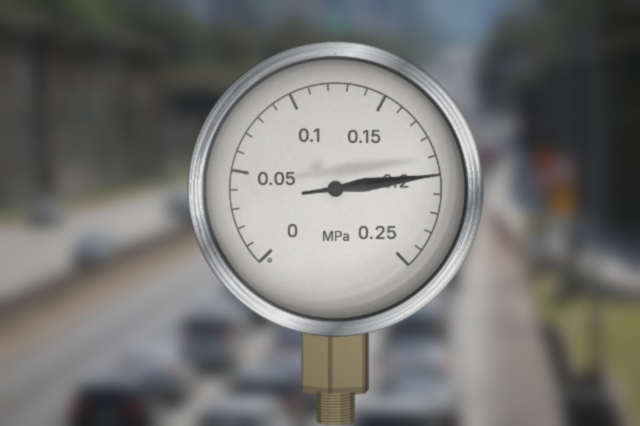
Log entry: 0.2 MPa
